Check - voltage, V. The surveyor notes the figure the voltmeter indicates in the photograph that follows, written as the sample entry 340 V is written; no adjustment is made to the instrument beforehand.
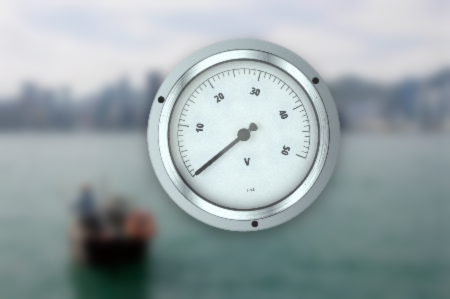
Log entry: 0 V
